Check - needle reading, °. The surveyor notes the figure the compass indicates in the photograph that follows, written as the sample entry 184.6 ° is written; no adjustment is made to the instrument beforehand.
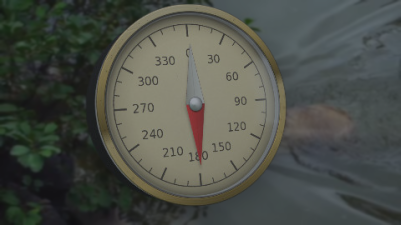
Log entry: 180 °
